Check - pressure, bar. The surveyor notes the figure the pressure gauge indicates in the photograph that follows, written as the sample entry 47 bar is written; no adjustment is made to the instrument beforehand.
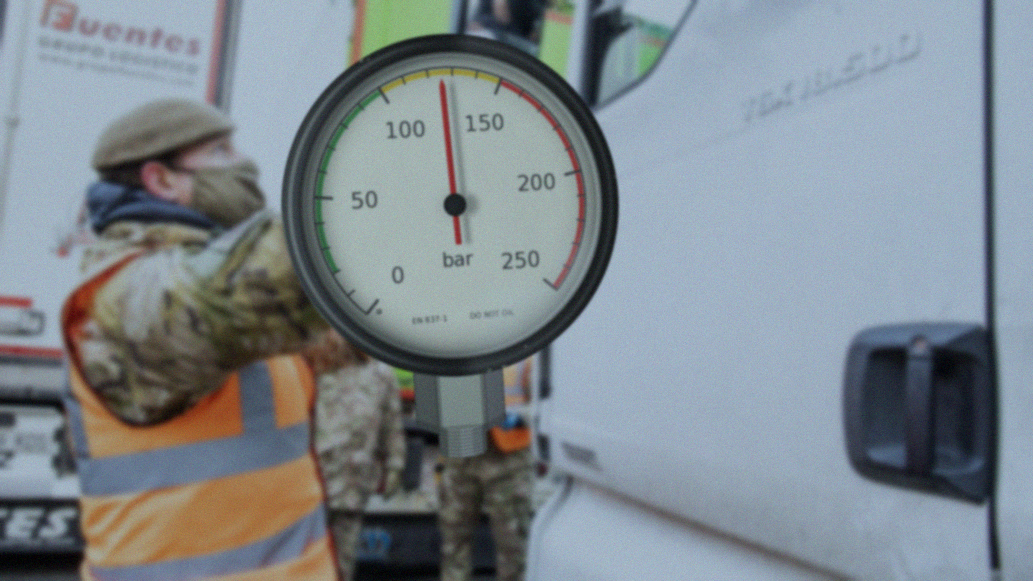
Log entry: 125 bar
